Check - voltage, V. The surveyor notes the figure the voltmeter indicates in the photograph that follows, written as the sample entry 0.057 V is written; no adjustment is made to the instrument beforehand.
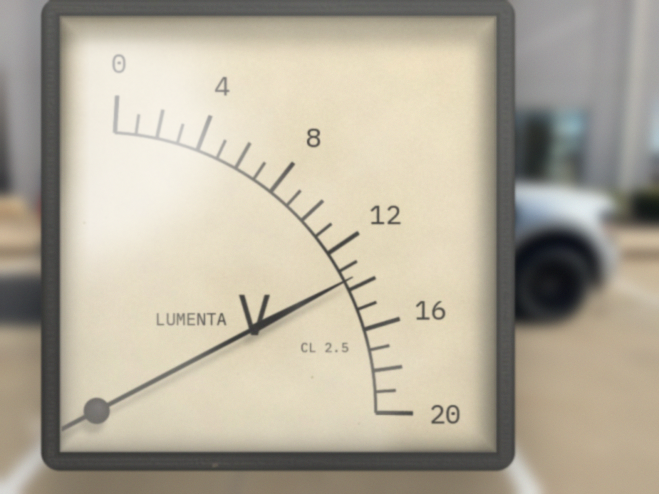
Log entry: 13.5 V
